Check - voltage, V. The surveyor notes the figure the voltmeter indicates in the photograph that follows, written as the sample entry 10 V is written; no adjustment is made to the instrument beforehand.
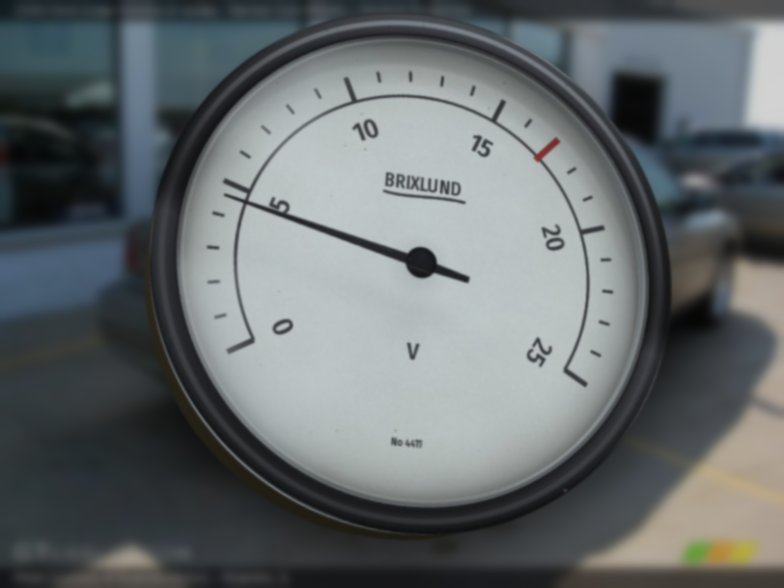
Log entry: 4.5 V
